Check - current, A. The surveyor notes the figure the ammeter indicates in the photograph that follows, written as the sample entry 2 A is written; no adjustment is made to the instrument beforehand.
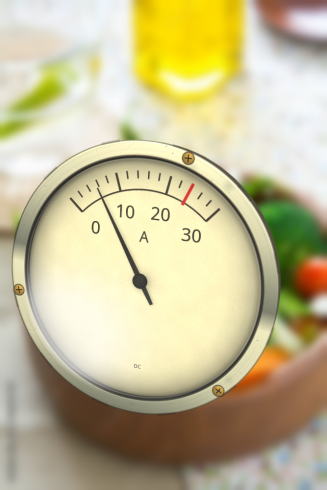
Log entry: 6 A
